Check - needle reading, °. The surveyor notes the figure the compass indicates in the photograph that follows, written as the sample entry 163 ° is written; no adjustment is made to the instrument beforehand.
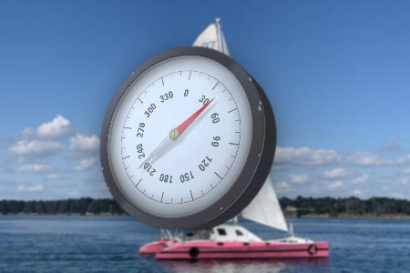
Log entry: 40 °
